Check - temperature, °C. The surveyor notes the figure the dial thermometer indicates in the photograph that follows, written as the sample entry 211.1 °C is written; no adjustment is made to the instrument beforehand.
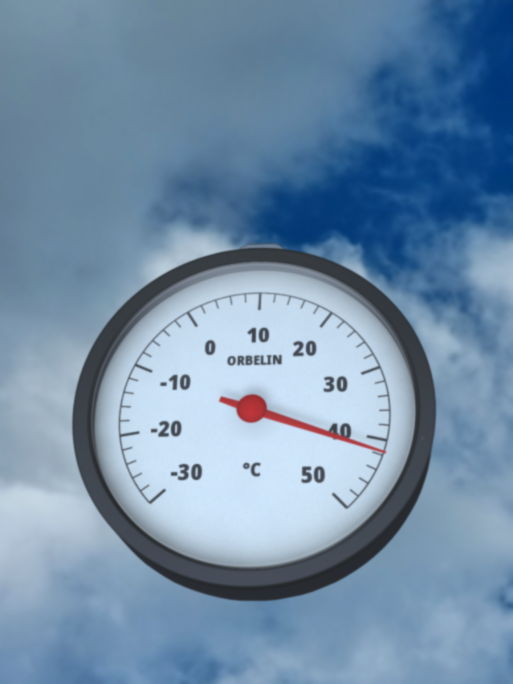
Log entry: 42 °C
